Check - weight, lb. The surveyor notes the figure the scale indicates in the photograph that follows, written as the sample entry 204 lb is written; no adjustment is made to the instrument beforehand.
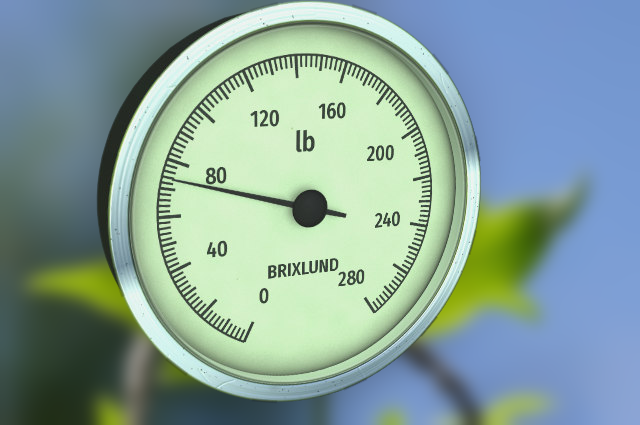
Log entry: 74 lb
